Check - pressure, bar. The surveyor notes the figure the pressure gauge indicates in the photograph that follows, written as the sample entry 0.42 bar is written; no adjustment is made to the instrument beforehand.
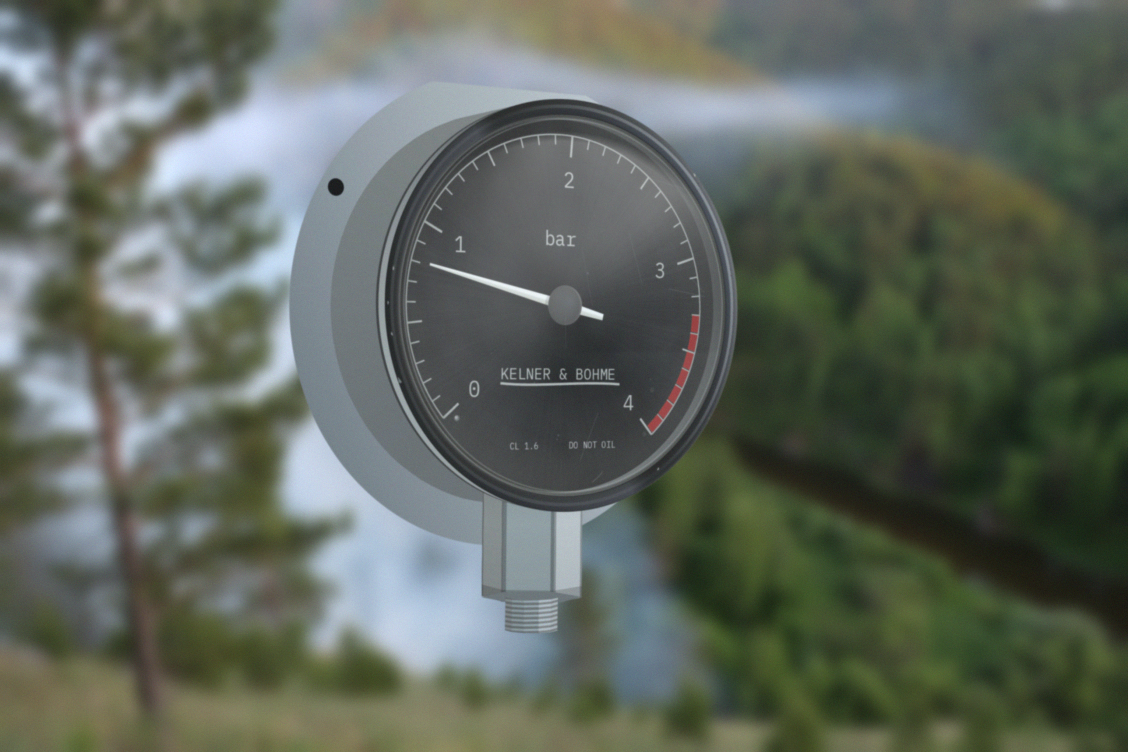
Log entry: 0.8 bar
